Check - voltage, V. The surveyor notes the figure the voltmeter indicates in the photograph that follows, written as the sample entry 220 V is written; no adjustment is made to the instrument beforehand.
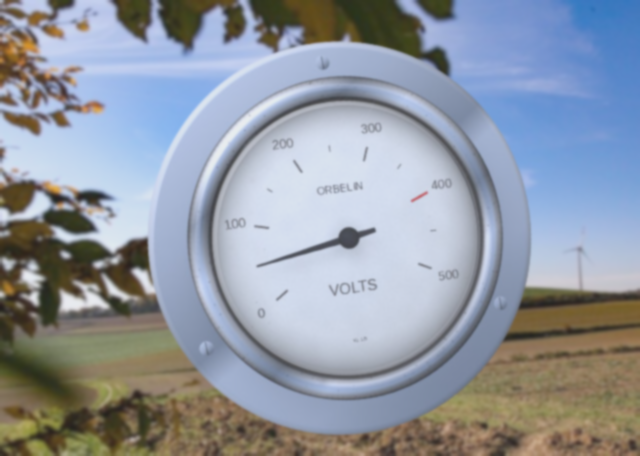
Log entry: 50 V
